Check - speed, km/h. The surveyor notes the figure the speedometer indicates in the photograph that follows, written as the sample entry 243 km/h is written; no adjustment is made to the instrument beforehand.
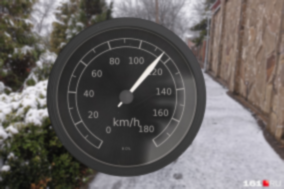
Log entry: 115 km/h
